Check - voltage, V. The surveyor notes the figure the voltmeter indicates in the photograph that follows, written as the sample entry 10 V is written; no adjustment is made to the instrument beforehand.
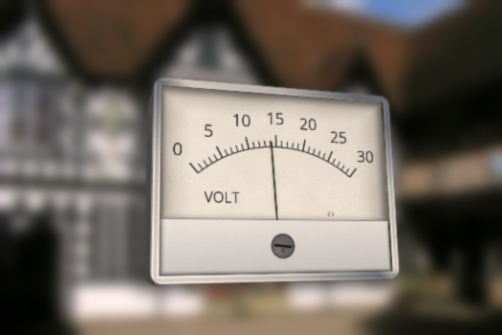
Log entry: 14 V
